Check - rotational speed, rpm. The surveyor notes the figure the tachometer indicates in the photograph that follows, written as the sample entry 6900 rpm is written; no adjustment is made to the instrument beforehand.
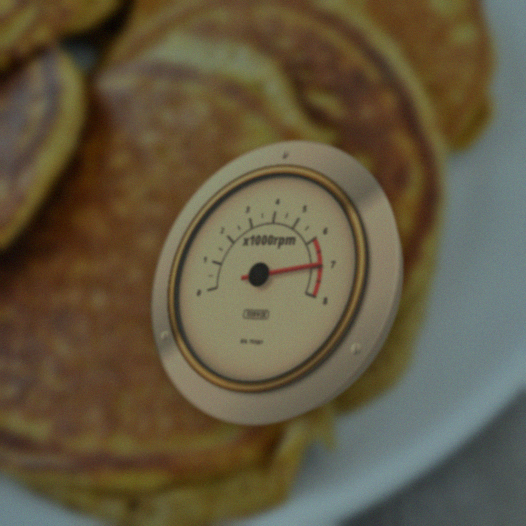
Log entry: 7000 rpm
